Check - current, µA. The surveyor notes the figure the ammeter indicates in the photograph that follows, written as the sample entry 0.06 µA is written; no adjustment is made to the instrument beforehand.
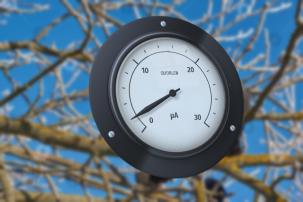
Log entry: 2 µA
